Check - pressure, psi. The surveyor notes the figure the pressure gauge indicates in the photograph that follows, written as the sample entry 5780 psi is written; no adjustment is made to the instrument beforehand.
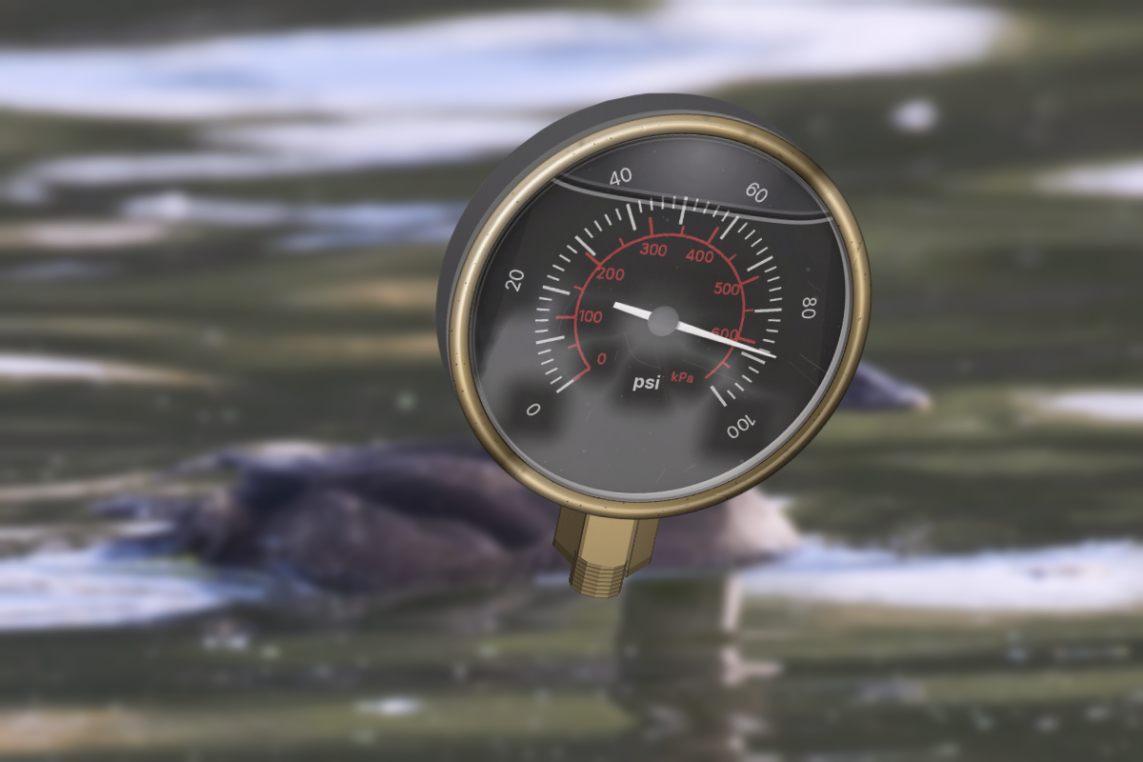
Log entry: 88 psi
